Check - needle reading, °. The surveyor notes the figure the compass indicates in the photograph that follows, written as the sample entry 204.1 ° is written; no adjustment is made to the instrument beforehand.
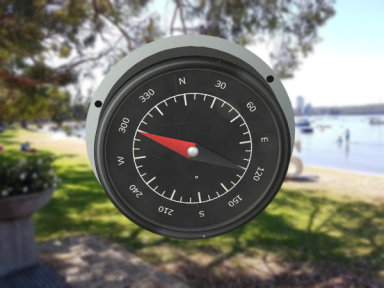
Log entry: 300 °
